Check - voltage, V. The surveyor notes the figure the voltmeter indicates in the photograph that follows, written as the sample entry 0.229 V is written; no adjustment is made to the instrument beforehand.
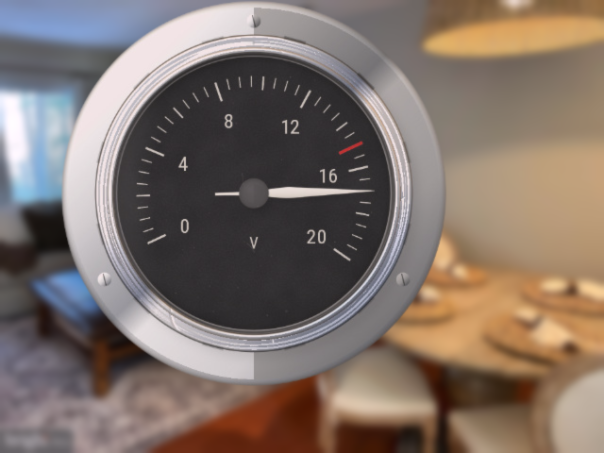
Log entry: 17 V
